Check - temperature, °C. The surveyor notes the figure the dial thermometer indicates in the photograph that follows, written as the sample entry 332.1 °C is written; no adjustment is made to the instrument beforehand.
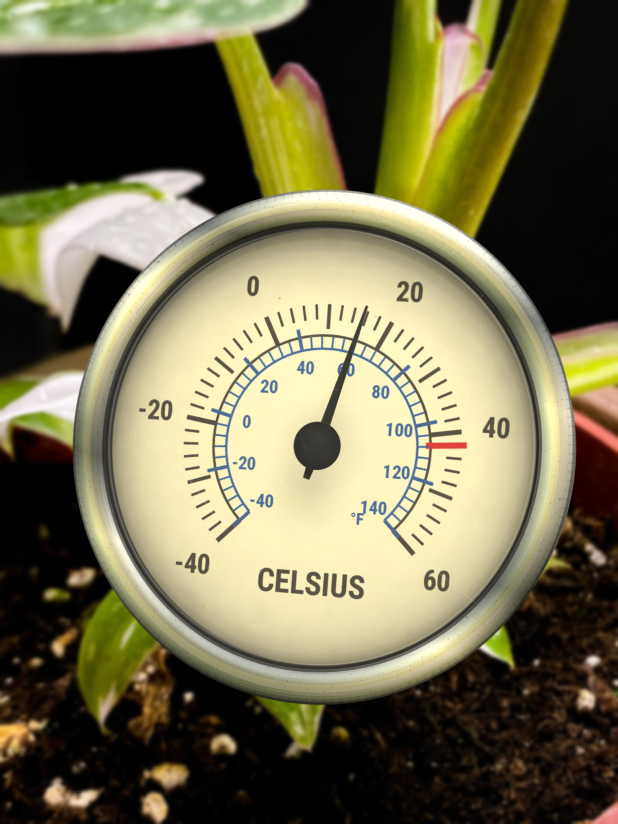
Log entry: 16 °C
